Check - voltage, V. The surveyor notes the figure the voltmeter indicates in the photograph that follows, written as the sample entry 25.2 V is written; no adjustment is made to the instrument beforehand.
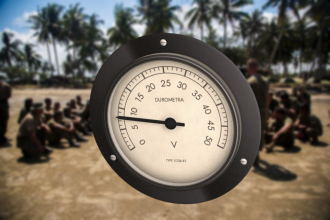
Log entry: 8 V
